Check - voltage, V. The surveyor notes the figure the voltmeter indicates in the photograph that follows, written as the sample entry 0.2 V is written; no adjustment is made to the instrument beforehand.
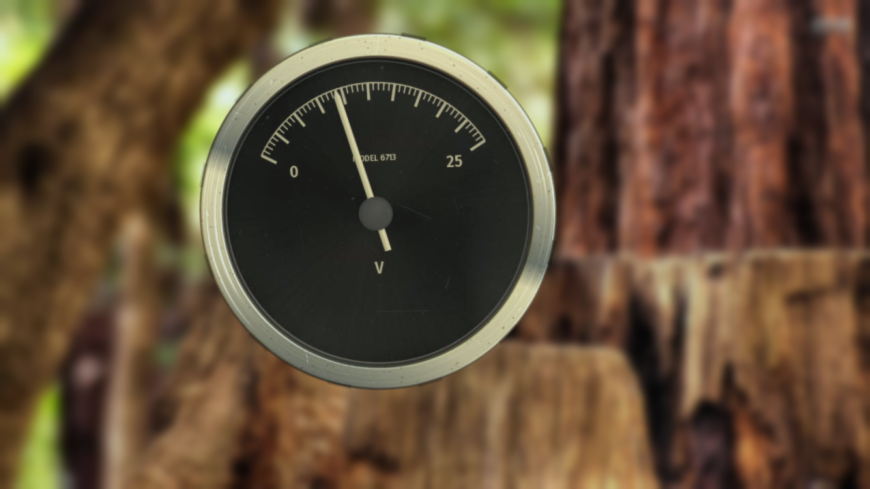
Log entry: 9.5 V
